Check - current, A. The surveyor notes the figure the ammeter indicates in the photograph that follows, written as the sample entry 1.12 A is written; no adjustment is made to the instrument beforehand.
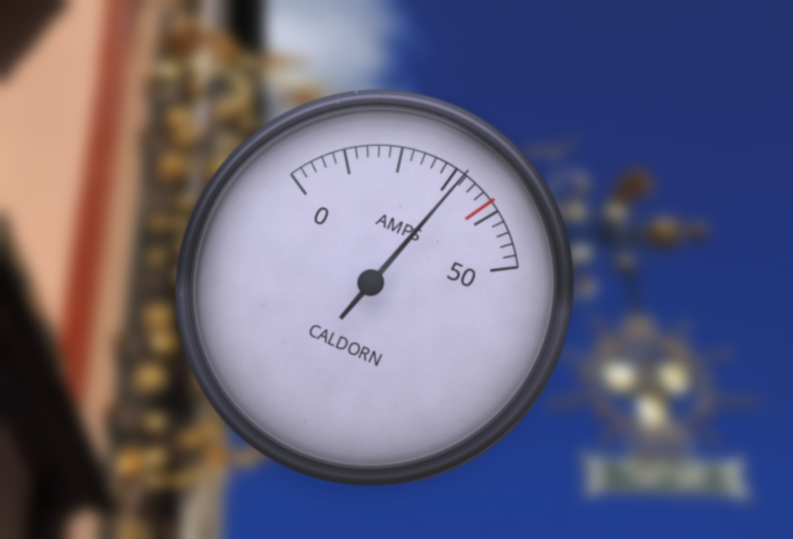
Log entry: 32 A
